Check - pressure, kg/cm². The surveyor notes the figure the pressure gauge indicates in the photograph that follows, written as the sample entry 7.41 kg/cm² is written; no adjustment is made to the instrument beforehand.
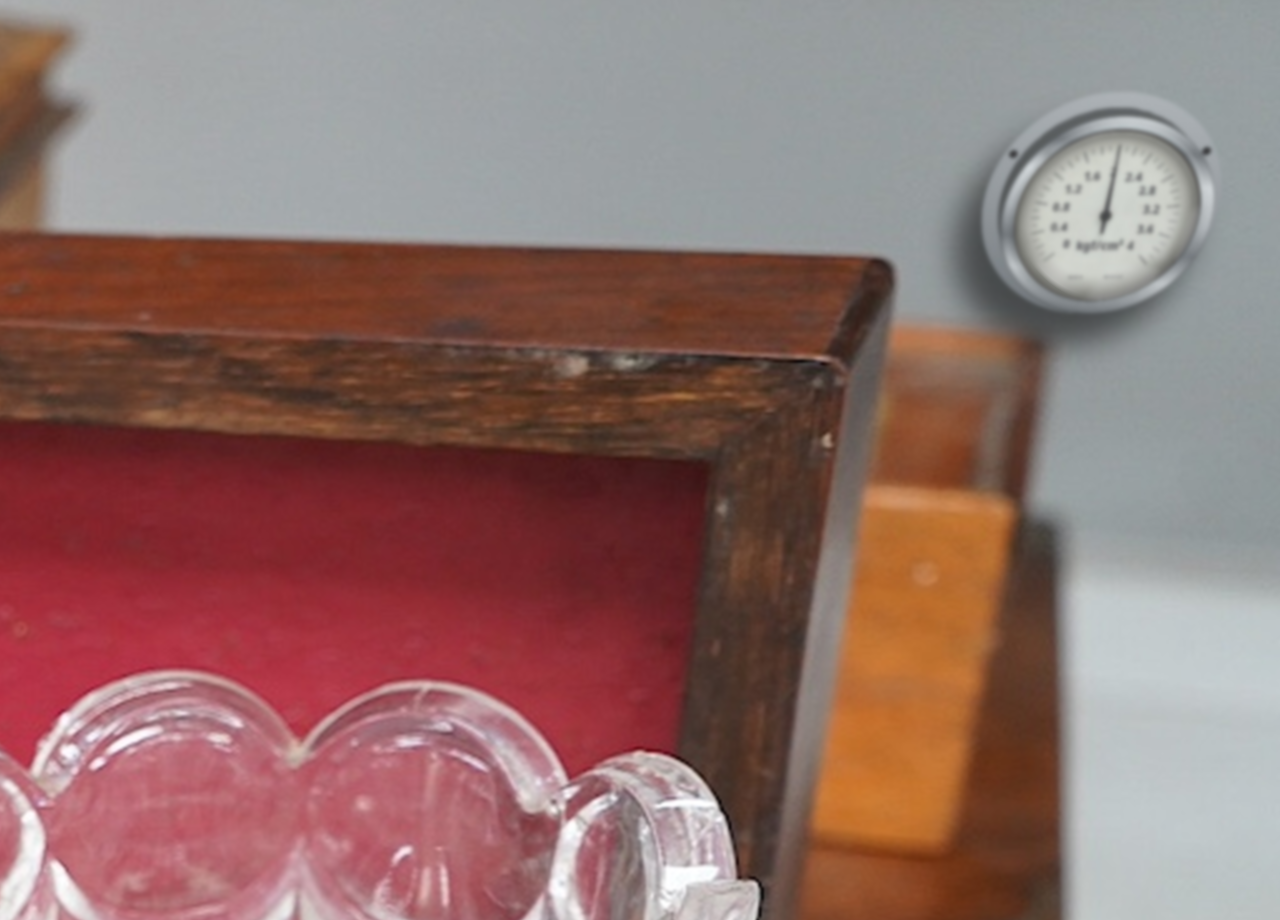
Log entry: 2 kg/cm²
